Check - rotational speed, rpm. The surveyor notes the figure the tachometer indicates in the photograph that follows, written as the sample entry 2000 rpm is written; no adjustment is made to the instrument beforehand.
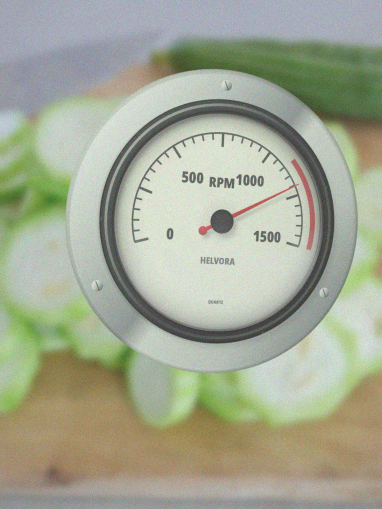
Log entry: 1200 rpm
